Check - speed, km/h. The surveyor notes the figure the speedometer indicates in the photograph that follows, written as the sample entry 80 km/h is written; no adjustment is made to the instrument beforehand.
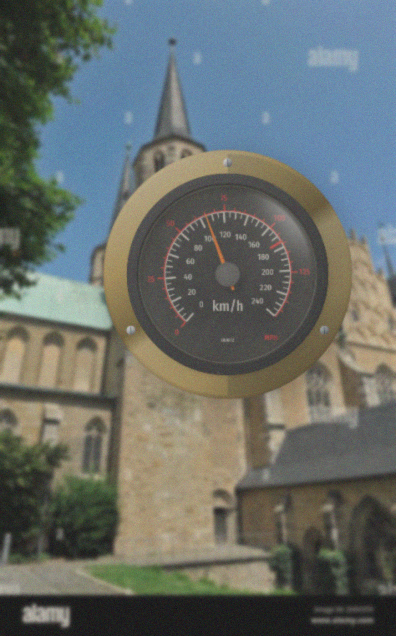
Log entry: 105 km/h
